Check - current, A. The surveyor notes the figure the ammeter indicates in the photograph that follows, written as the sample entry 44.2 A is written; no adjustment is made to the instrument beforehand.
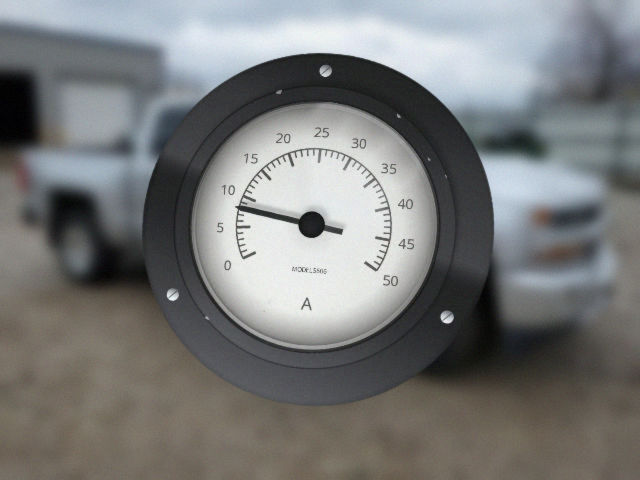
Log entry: 8 A
